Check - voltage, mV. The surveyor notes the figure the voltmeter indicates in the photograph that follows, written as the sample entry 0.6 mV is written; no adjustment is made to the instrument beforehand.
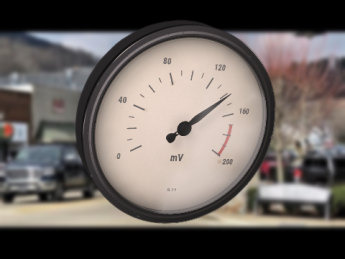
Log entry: 140 mV
